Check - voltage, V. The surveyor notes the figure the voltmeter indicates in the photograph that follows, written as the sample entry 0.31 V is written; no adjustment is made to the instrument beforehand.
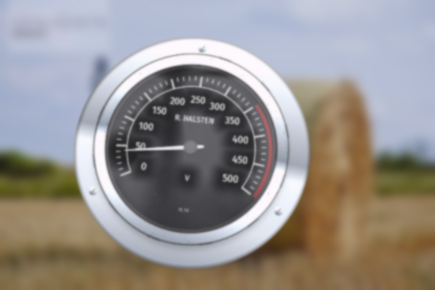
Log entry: 40 V
